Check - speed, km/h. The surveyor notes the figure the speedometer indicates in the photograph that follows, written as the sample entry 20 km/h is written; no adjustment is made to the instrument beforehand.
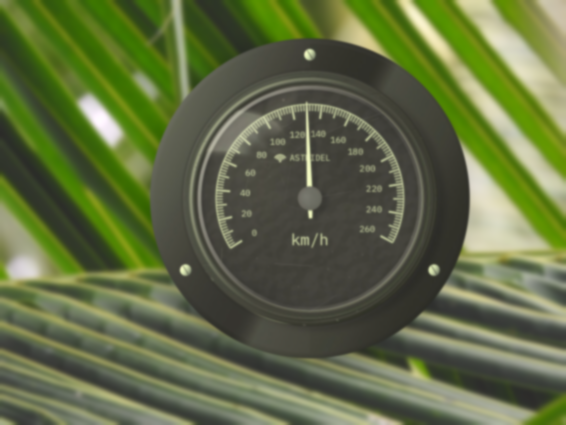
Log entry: 130 km/h
